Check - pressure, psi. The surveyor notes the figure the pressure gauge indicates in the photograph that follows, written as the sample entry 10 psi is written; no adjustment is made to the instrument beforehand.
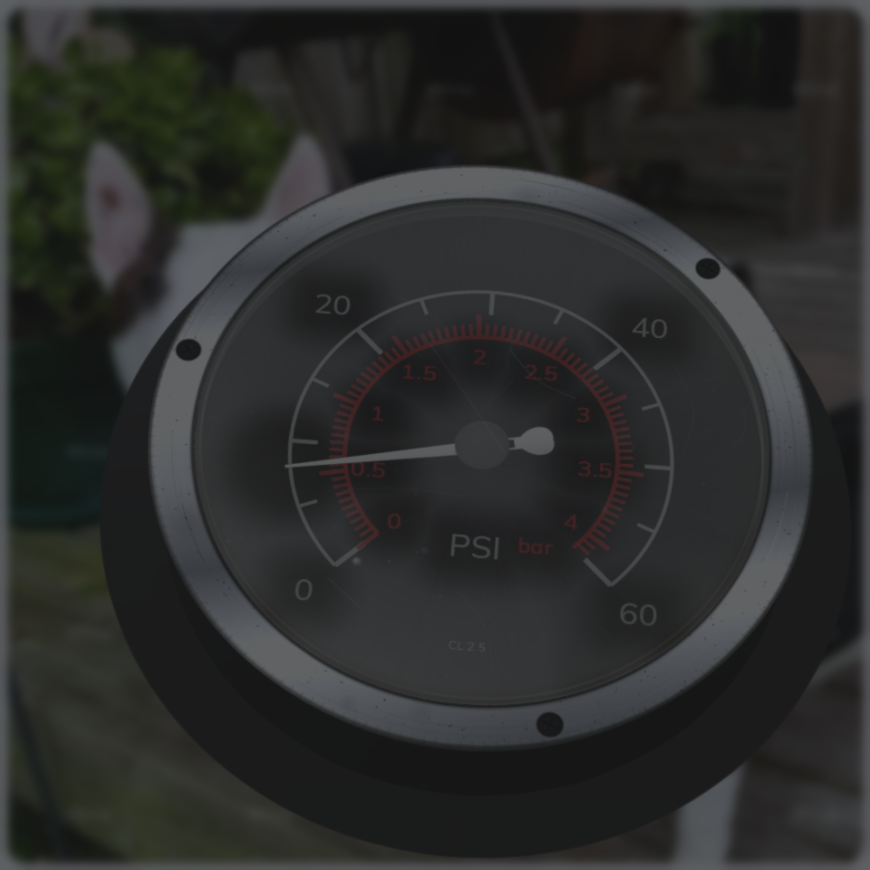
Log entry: 7.5 psi
